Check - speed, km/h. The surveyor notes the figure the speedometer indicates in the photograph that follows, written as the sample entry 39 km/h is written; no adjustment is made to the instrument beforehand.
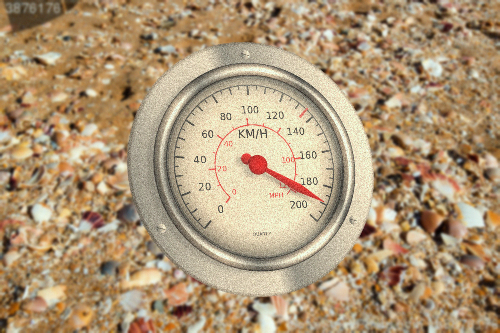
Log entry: 190 km/h
